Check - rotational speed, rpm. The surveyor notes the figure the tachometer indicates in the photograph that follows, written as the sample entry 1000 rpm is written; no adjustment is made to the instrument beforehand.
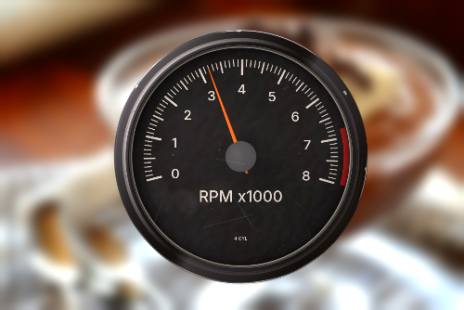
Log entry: 3200 rpm
